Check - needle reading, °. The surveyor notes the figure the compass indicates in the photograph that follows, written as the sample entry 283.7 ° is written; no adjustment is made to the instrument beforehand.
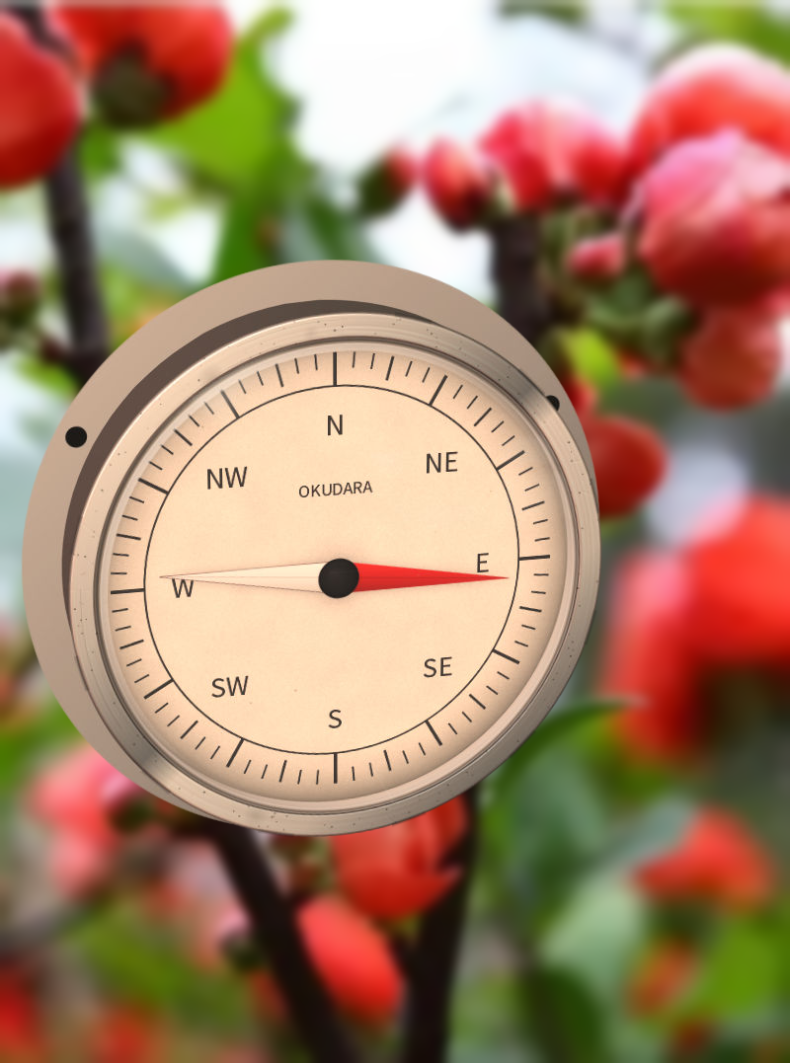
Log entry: 95 °
